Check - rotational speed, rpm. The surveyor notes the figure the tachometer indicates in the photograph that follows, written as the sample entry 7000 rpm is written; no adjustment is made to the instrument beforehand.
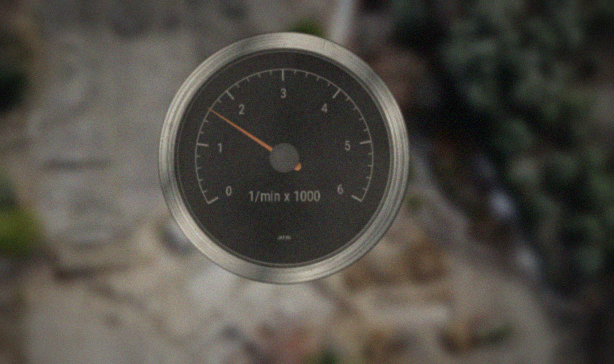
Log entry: 1600 rpm
